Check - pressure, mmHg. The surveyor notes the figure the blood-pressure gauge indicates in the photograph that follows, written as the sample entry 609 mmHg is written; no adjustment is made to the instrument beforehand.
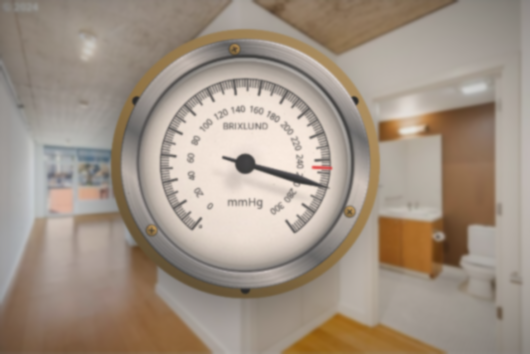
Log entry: 260 mmHg
